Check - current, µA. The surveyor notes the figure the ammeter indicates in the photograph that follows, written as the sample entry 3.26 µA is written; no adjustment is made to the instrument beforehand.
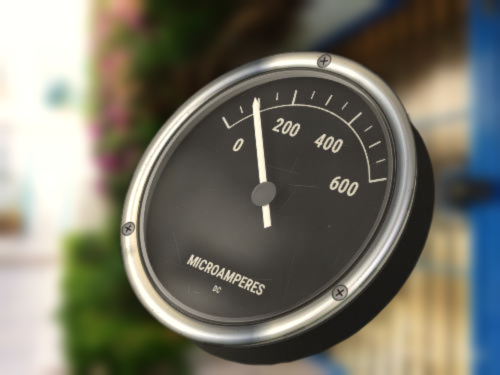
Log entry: 100 µA
